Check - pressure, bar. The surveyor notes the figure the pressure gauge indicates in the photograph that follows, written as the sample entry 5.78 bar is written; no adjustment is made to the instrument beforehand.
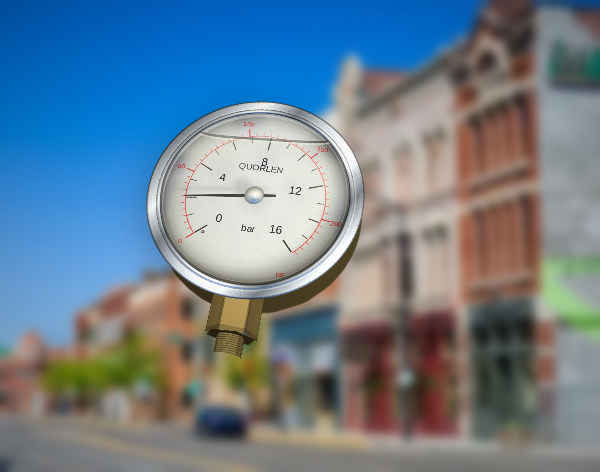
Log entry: 2 bar
